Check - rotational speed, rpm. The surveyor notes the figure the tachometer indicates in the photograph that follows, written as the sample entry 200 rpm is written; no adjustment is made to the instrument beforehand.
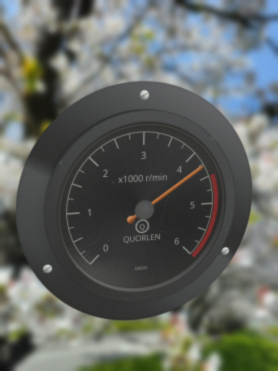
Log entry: 4250 rpm
